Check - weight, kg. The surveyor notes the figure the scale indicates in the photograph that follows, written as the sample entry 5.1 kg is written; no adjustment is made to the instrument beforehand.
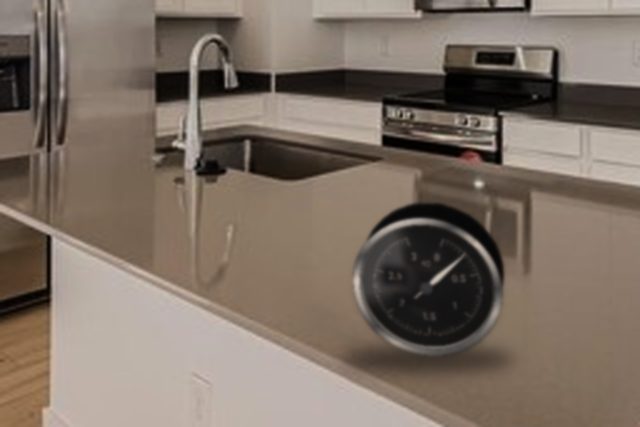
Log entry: 0.25 kg
